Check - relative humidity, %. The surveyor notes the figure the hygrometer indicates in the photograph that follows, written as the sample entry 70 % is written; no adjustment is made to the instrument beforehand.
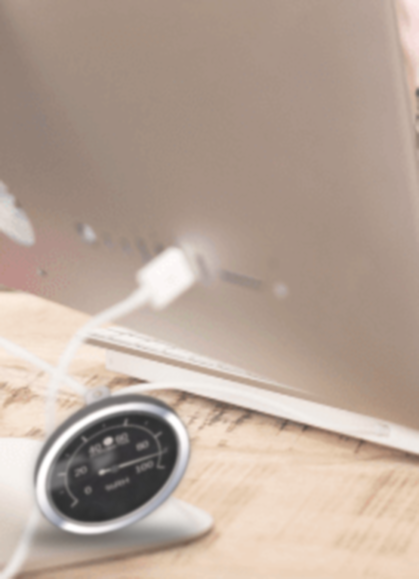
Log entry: 90 %
